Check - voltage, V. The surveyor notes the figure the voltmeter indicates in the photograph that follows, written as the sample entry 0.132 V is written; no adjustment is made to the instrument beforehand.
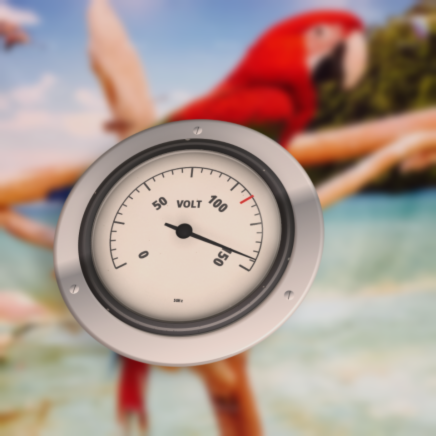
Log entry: 145 V
